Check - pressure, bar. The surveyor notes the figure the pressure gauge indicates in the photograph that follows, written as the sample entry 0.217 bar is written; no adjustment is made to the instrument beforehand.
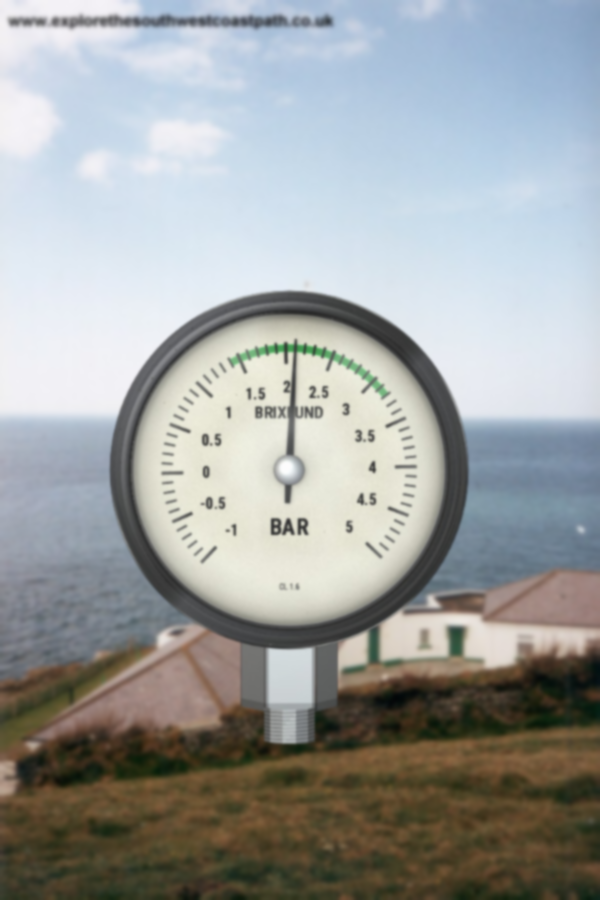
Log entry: 2.1 bar
